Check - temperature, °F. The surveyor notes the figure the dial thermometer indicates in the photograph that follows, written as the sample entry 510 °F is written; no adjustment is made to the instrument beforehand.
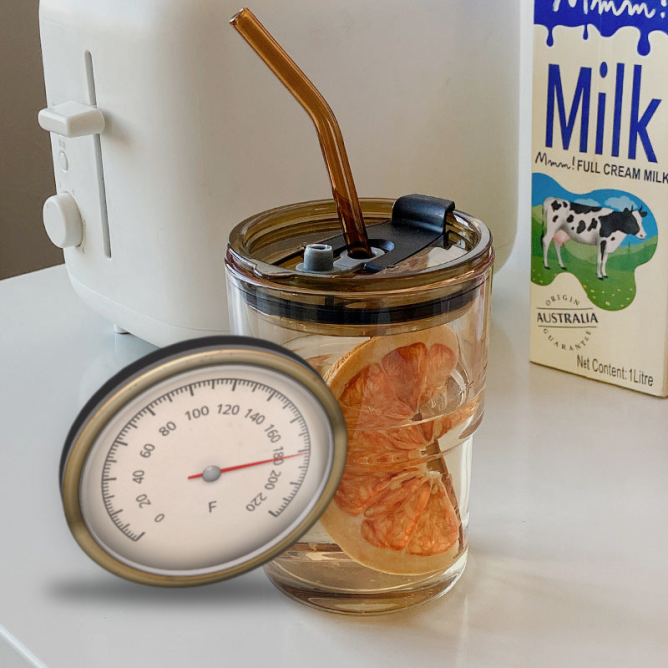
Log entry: 180 °F
